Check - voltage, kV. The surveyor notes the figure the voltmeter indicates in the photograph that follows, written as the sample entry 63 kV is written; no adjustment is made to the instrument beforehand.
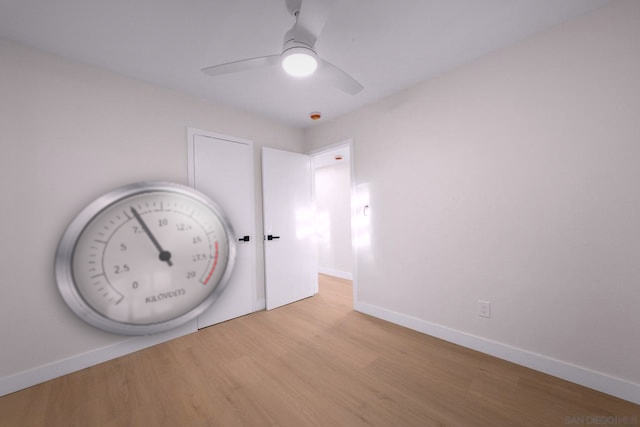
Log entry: 8 kV
